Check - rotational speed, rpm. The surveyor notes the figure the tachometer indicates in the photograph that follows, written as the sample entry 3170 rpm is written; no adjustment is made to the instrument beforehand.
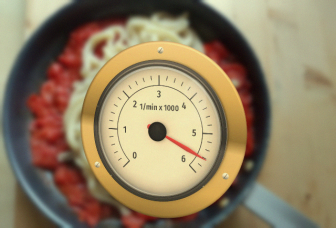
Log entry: 5600 rpm
